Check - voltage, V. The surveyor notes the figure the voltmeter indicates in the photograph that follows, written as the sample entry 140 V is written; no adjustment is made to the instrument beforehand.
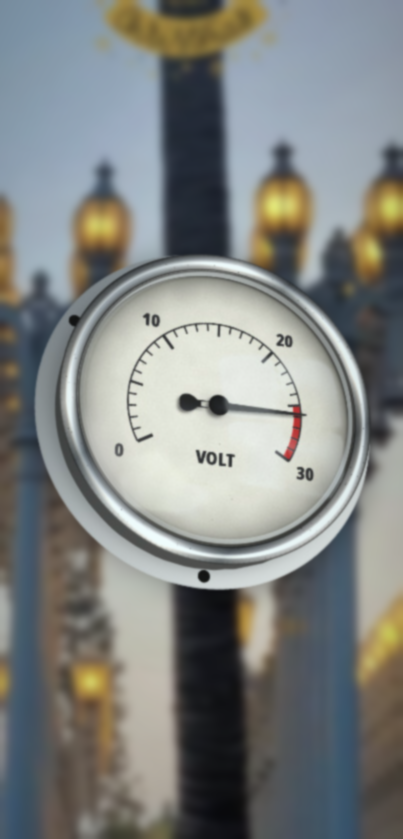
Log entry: 26 V
